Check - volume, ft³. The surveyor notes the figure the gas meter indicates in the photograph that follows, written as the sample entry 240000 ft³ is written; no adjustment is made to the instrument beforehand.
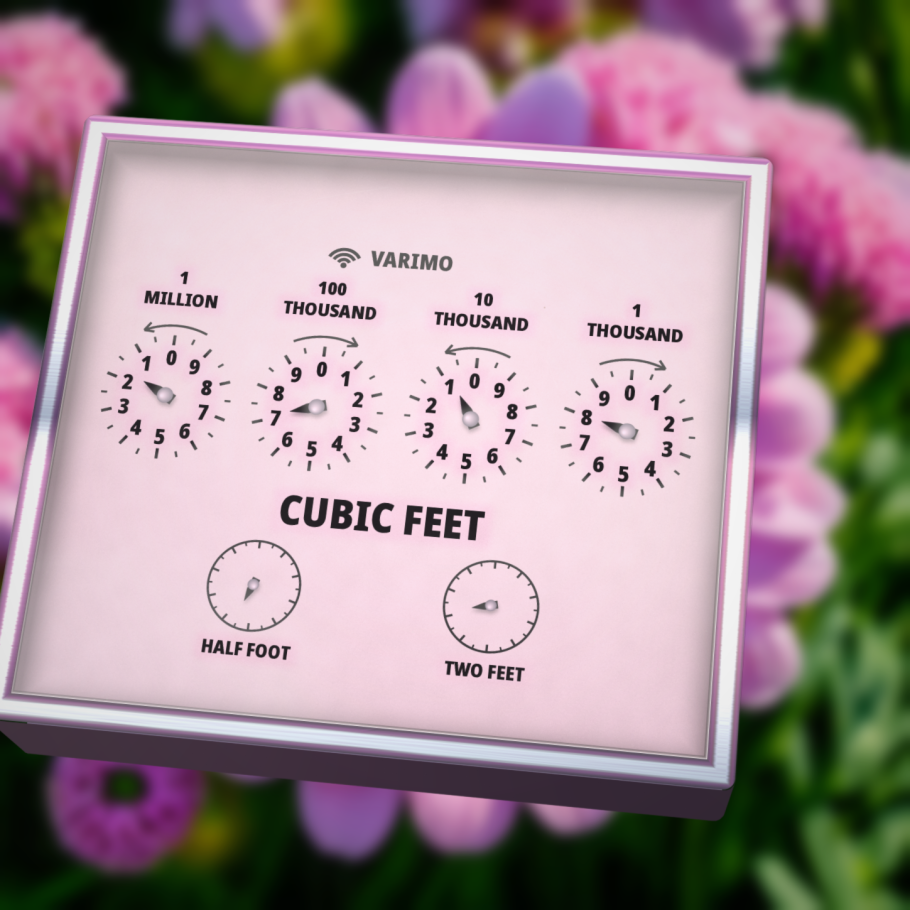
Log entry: 170800 ft³
